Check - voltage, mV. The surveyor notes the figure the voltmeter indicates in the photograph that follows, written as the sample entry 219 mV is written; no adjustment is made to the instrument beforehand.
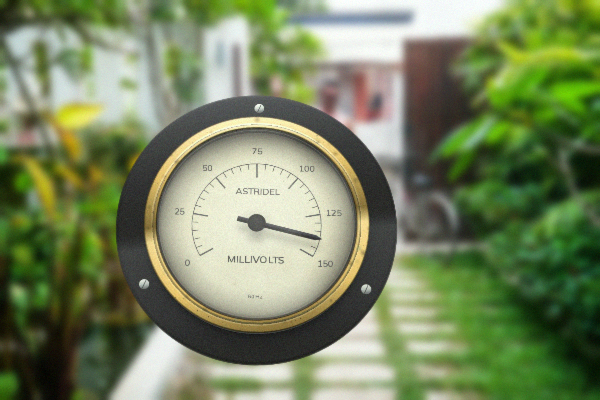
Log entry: 140 mV
